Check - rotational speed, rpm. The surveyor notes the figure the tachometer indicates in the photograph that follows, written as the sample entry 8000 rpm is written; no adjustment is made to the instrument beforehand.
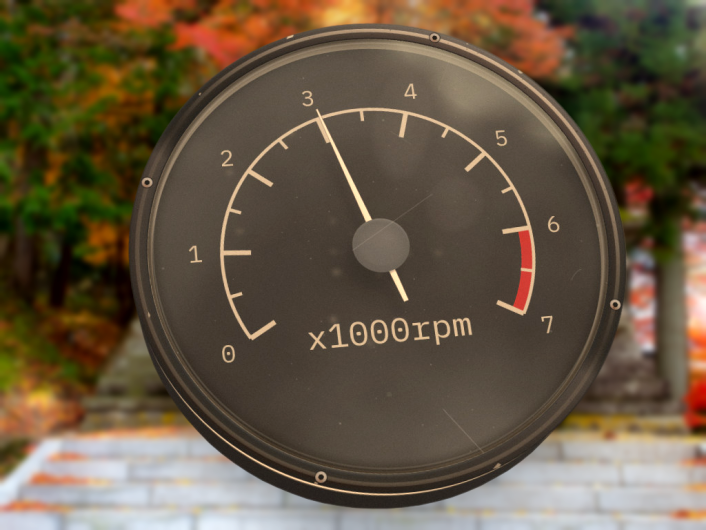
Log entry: 3000 rpm
